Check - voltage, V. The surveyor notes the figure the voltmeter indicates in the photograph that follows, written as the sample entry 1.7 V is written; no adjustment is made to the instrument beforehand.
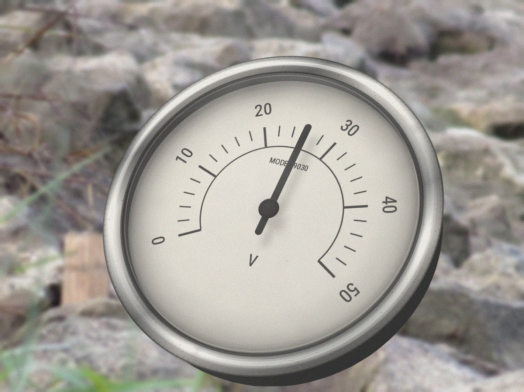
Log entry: 26 V
